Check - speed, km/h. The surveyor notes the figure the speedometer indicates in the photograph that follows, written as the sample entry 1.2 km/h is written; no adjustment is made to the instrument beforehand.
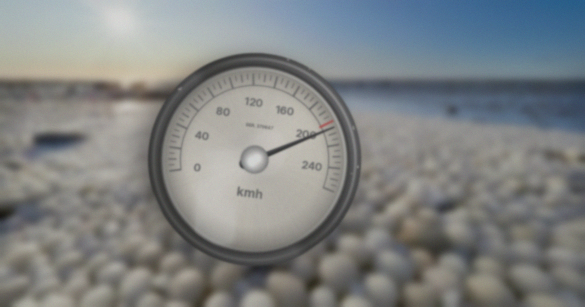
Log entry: 205 km/h
